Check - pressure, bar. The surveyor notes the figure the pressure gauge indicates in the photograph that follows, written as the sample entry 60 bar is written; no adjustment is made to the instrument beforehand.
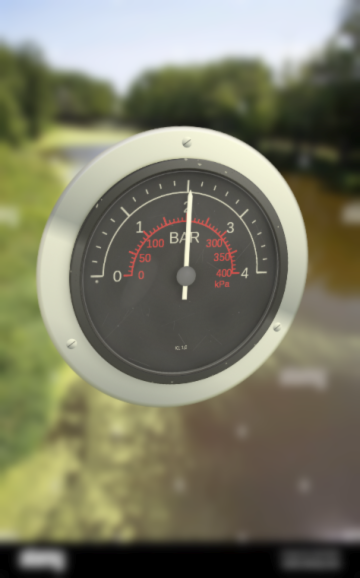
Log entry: 2 bar
